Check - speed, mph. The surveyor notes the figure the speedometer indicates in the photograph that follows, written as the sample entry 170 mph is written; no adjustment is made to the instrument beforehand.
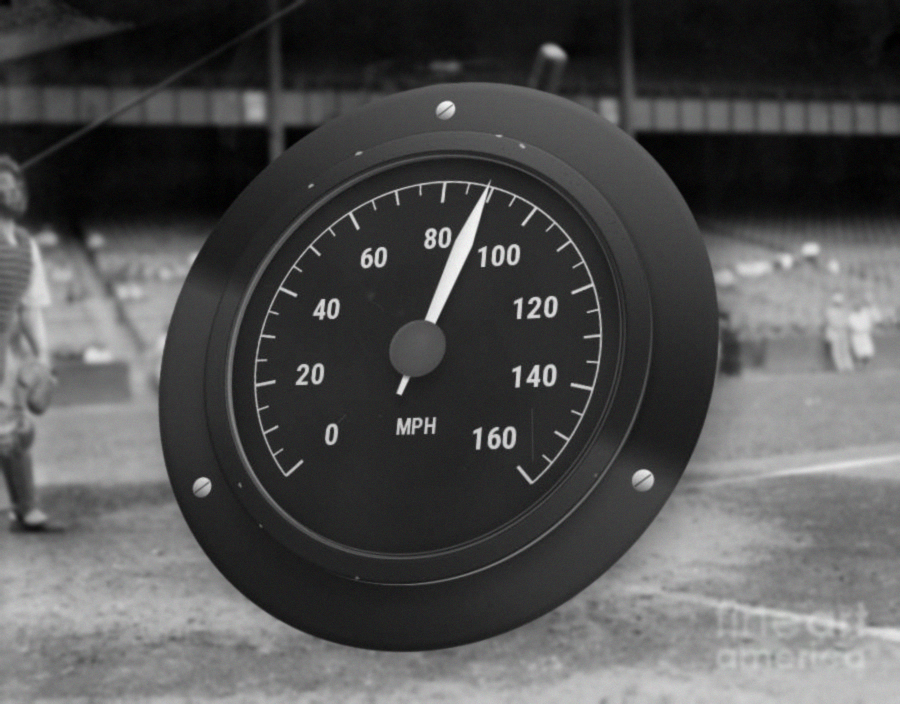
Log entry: 90 mph
